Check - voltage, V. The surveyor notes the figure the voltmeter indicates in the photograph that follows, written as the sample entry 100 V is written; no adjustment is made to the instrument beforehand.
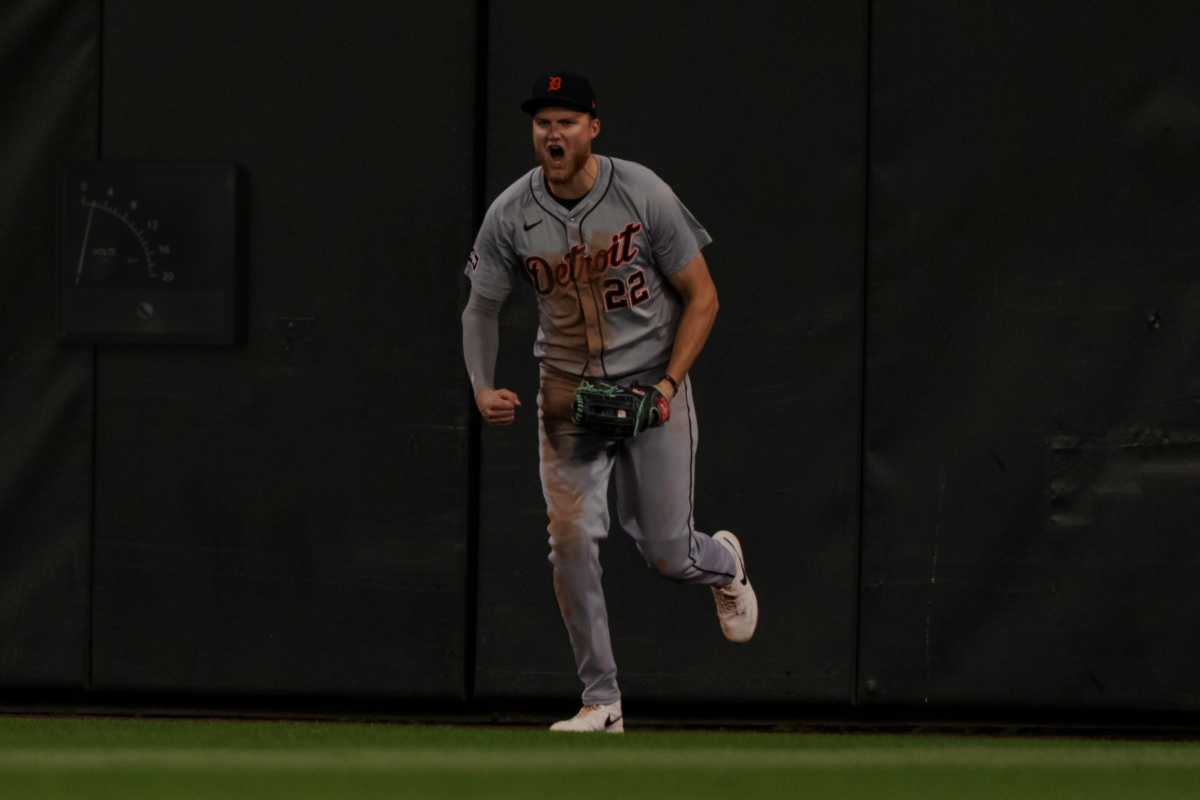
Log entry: 2 V
